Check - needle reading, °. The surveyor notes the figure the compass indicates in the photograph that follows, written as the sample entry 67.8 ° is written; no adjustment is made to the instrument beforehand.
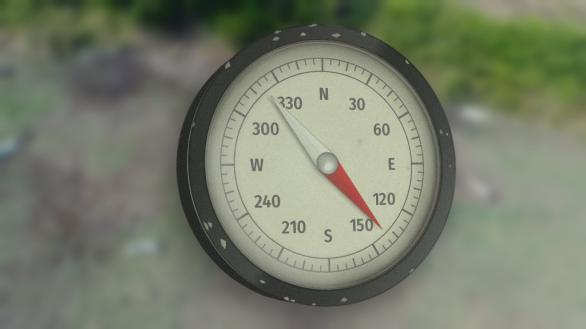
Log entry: 140 °
